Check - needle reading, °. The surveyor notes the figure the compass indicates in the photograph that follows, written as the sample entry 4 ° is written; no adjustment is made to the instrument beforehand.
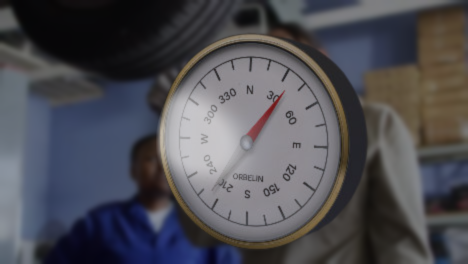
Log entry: 37.5 °
